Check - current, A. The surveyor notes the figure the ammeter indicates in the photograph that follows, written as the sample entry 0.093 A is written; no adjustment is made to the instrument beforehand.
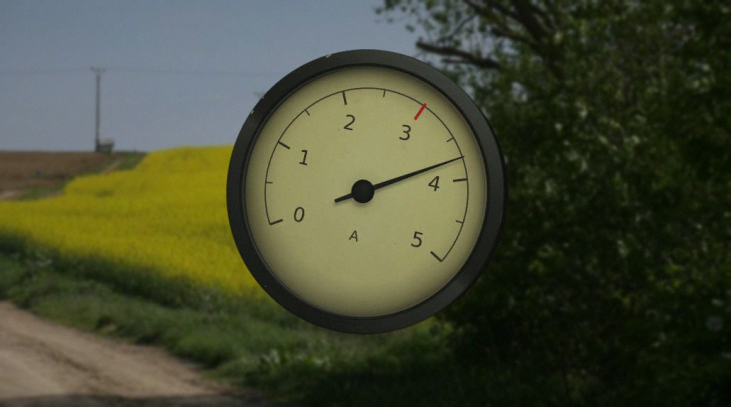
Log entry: 3.75 A
